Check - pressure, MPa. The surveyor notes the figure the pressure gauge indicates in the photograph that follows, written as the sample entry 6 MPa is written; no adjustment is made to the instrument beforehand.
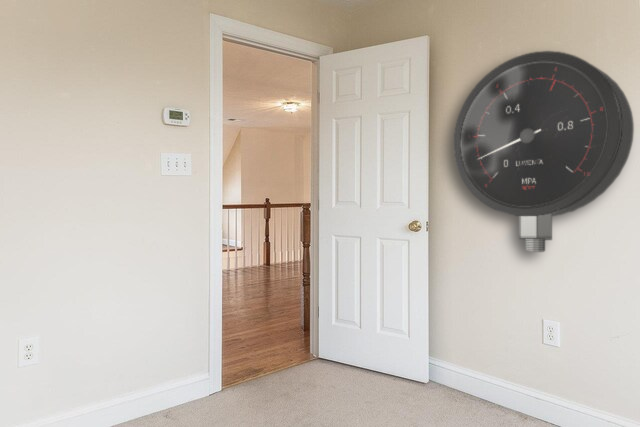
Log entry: 0.1 MPa
